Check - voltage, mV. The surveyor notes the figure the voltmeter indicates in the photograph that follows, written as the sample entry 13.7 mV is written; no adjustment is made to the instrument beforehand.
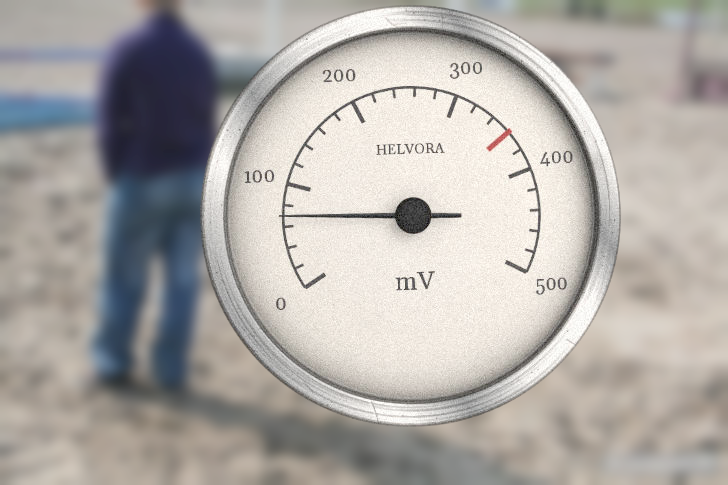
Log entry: 70 mV
